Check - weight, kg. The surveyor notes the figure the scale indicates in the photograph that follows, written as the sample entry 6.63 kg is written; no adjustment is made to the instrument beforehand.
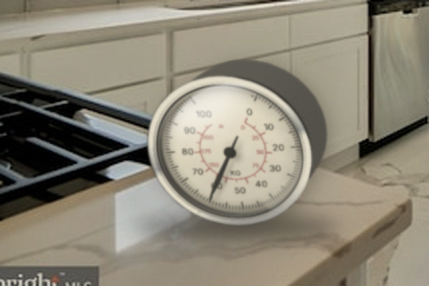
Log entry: 60 kg
